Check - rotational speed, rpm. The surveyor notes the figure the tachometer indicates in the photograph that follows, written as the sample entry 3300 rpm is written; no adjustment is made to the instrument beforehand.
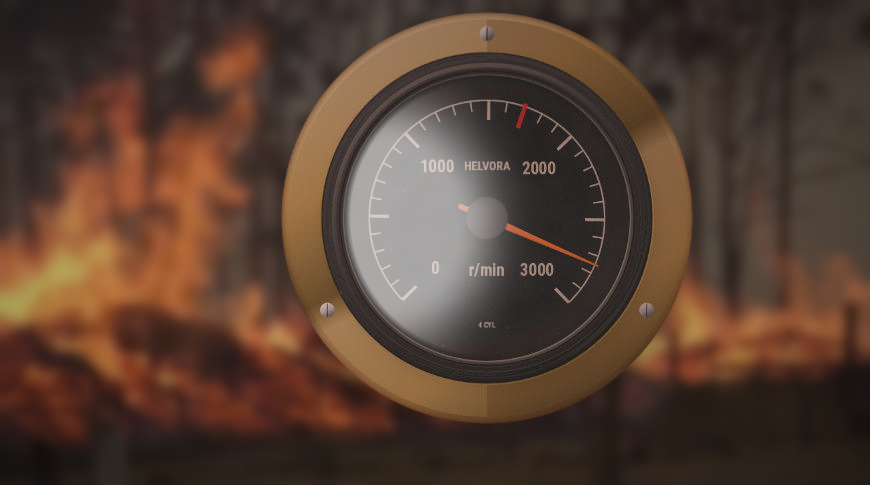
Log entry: 2750 rpm
